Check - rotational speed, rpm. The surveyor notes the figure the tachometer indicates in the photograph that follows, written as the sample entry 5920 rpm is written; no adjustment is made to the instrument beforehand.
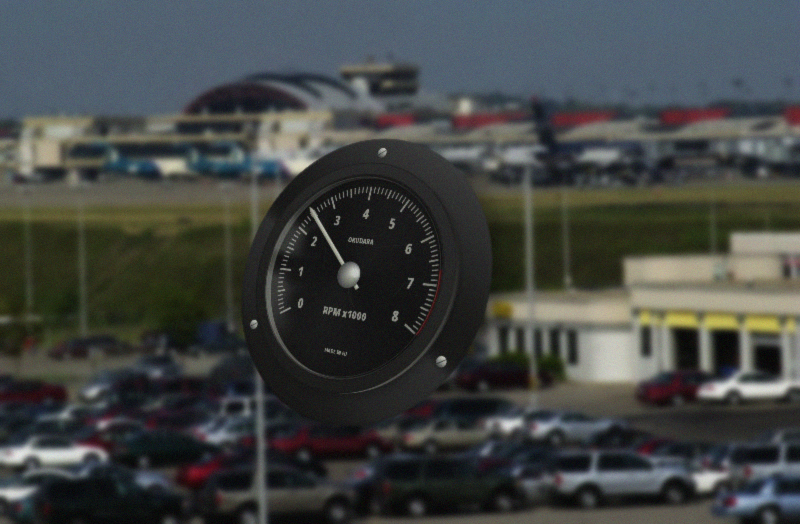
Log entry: 2500 rpm
